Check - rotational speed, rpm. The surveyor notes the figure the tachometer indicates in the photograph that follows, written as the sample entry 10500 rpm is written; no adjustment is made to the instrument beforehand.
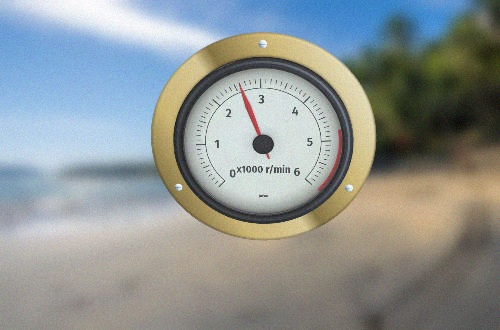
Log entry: 2600 rpm
